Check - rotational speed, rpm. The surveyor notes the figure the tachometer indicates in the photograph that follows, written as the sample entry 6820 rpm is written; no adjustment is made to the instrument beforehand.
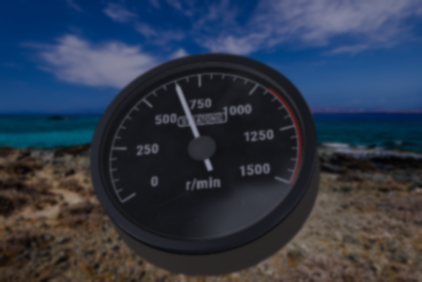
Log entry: 650 rpm
